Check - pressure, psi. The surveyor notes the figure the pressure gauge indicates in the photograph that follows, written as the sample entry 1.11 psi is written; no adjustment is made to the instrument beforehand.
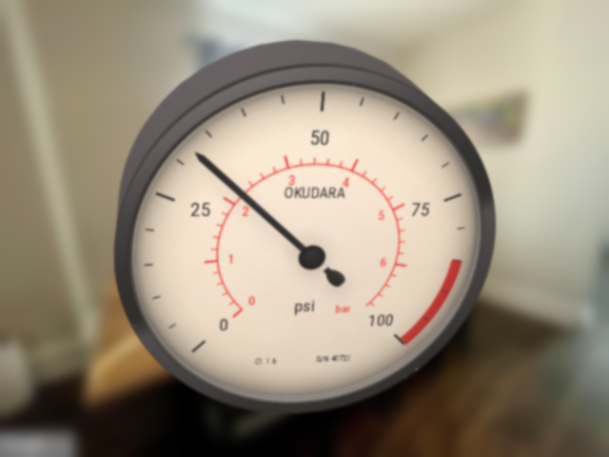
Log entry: 32.5 psi
